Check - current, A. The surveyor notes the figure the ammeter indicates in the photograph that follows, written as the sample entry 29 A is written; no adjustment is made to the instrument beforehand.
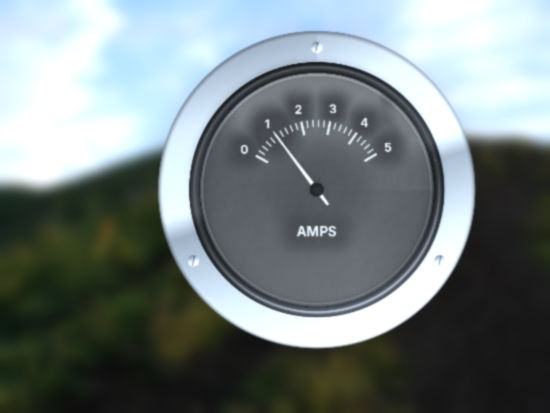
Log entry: 1 A
